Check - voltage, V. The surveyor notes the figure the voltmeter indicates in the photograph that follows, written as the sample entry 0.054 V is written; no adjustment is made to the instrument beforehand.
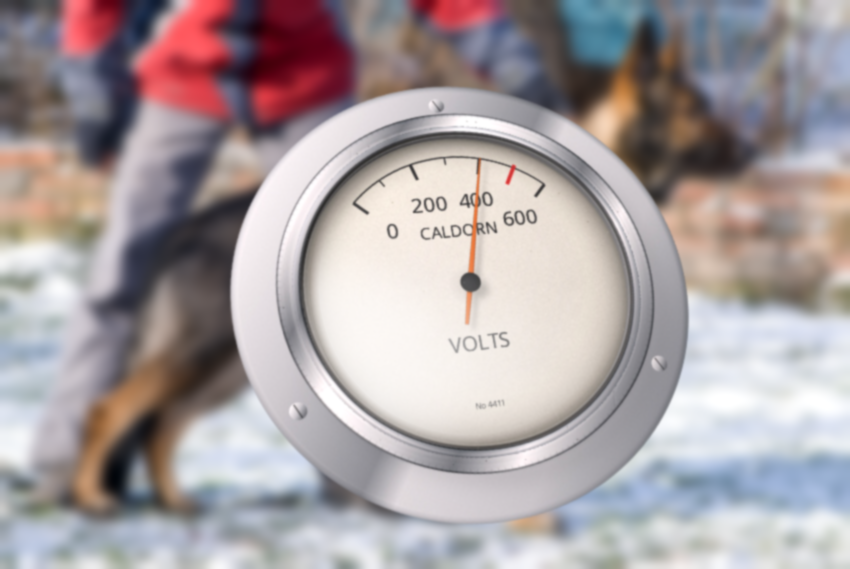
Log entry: 400 V
